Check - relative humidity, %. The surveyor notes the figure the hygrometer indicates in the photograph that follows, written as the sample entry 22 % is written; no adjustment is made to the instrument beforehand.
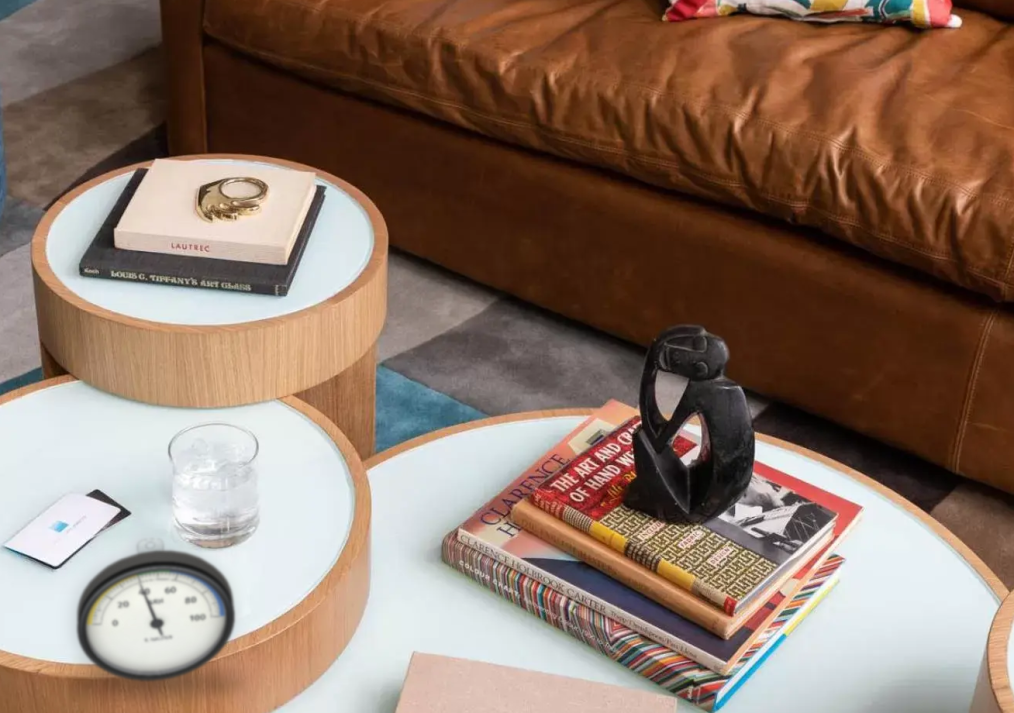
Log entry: 40 %
